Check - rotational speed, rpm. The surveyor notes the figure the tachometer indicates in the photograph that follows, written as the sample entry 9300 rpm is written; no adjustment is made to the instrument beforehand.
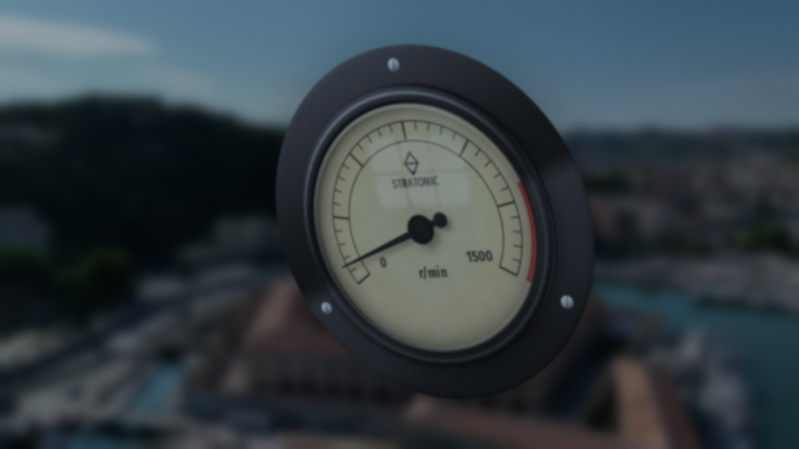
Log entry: 75 rpm
